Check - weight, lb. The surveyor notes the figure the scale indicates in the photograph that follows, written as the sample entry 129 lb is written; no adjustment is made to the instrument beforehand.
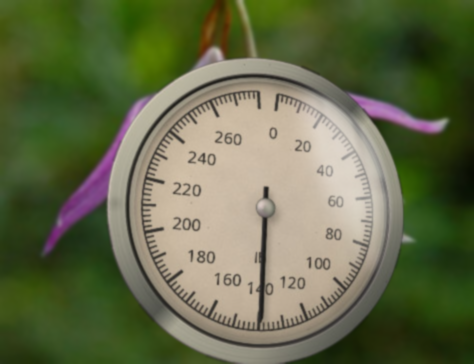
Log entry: 140 lb
